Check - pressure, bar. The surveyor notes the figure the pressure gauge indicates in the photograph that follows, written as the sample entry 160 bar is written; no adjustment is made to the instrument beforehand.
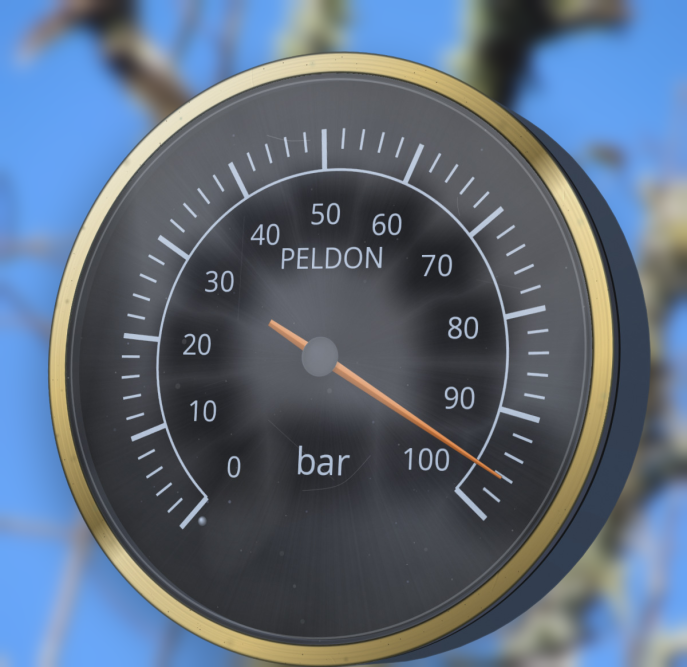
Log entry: 96 bar
